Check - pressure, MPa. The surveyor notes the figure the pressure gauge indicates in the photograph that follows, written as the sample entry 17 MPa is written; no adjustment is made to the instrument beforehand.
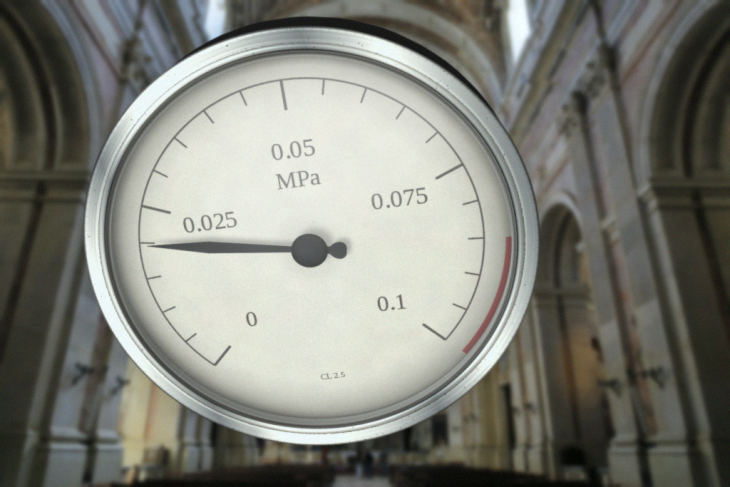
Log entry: 0.02 MPa
